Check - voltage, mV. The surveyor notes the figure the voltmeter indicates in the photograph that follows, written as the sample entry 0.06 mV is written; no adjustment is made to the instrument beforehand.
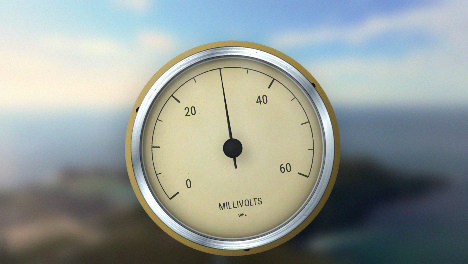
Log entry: 30 mV
